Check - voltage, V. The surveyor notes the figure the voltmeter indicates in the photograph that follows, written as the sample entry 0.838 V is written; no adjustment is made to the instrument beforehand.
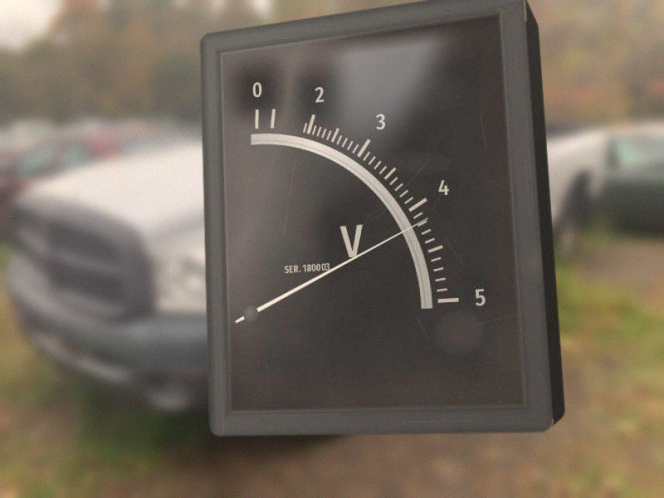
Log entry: 4.2 V
